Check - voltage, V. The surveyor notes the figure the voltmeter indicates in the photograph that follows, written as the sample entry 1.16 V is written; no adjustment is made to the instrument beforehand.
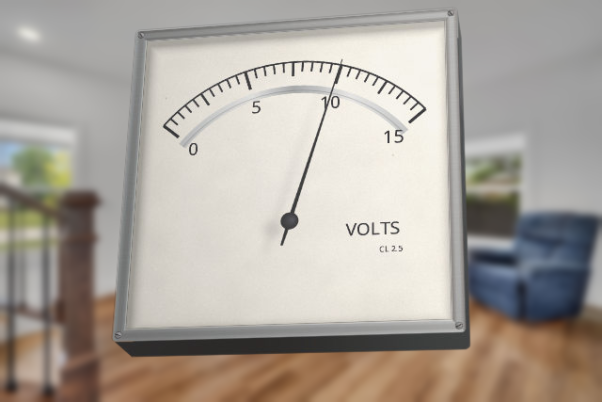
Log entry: 10 V
